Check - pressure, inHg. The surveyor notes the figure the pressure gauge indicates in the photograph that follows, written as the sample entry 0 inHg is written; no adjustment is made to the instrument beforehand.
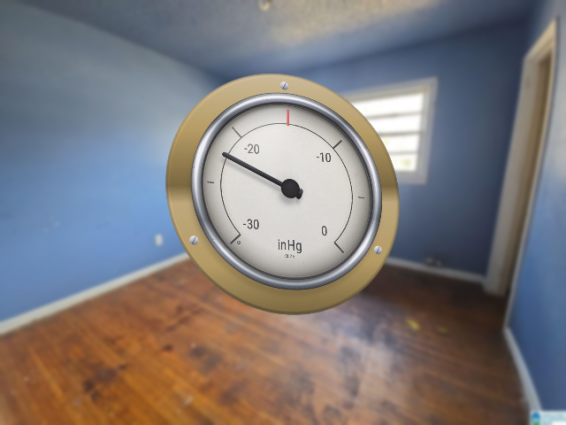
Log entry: -22.5 inHg
